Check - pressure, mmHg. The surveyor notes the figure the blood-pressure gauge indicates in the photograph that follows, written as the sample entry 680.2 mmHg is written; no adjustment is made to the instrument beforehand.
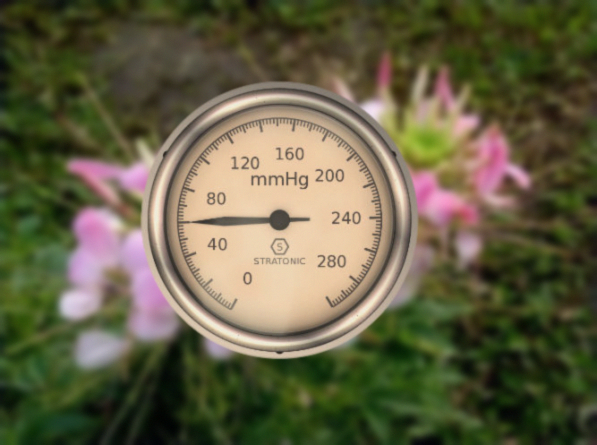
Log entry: 60 mmHg
